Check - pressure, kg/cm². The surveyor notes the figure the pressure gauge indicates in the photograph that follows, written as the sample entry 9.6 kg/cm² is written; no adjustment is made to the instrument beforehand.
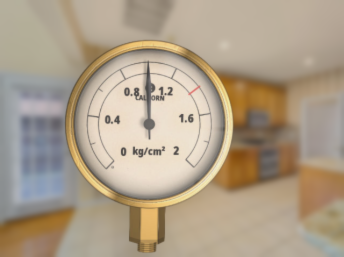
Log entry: 1 kg/cm²
